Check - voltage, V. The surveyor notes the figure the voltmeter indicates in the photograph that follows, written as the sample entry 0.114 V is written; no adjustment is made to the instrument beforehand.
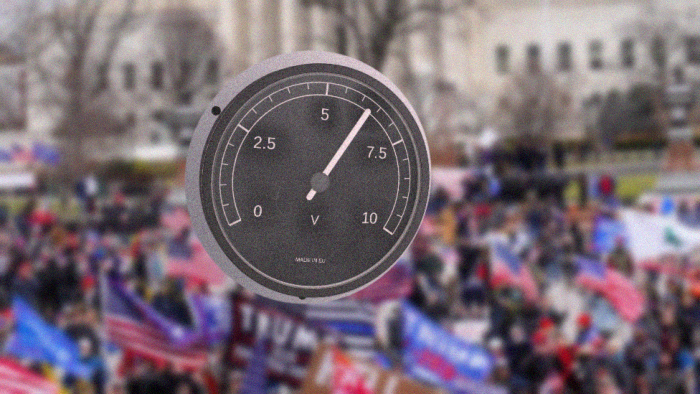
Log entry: 6.25 V
